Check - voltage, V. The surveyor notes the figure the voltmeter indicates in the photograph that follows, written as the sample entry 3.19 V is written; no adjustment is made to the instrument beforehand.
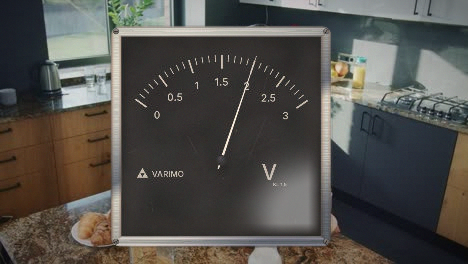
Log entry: 2 V
